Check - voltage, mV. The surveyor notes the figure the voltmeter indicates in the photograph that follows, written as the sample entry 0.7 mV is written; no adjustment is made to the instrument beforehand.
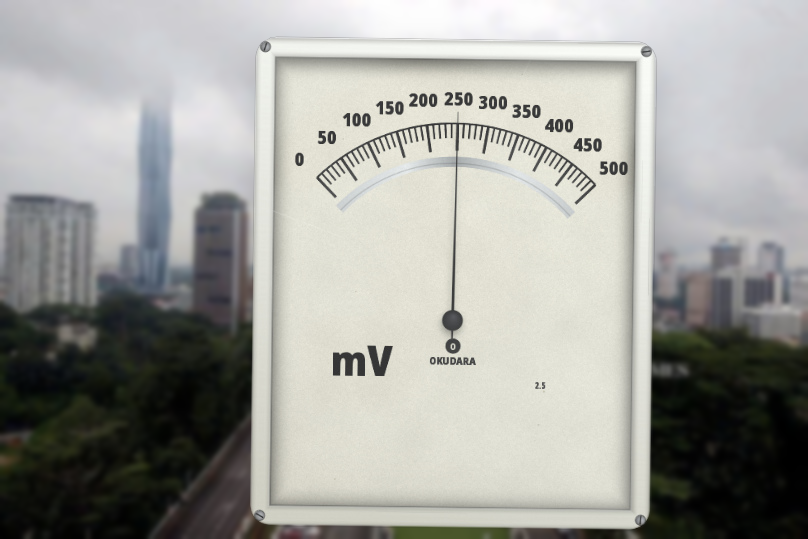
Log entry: 250 mV
